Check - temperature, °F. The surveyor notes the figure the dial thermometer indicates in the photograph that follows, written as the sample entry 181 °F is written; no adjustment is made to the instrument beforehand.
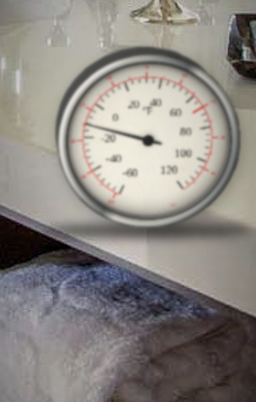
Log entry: -12 °F
